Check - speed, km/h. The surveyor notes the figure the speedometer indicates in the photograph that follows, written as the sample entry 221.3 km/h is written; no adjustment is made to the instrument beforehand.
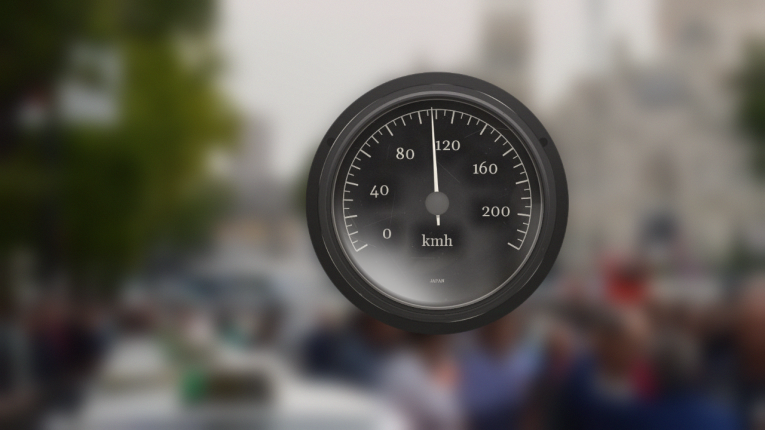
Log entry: 107.5 km/h
